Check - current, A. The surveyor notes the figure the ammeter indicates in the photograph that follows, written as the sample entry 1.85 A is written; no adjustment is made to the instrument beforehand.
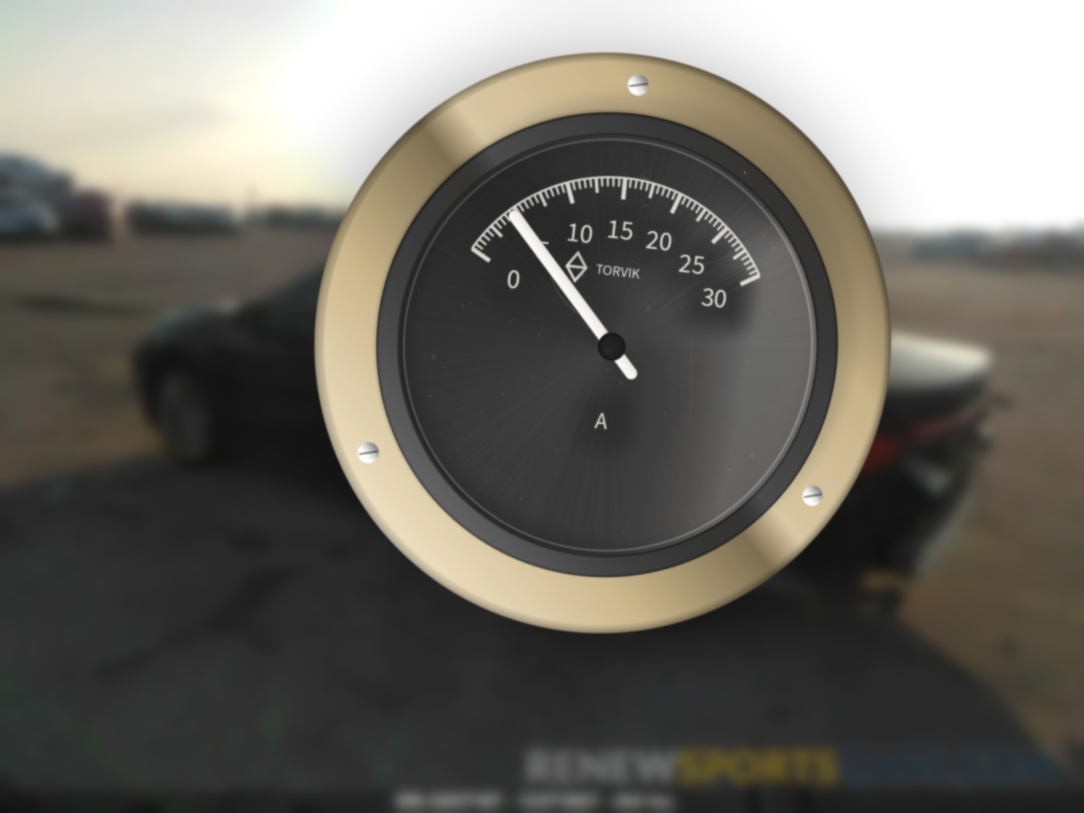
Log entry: 4.5 A
